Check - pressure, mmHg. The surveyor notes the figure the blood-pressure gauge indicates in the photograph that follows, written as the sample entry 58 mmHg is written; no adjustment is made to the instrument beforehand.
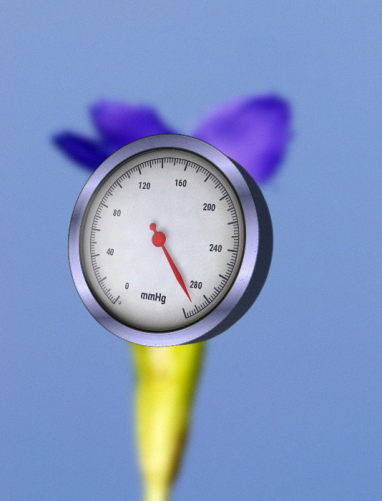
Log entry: 290 mmHg
